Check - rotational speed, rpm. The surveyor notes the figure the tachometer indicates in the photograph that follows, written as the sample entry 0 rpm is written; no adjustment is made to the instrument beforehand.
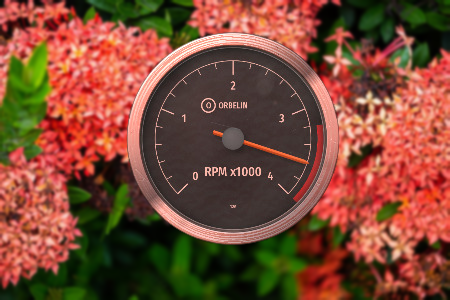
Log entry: 3600 rpm
